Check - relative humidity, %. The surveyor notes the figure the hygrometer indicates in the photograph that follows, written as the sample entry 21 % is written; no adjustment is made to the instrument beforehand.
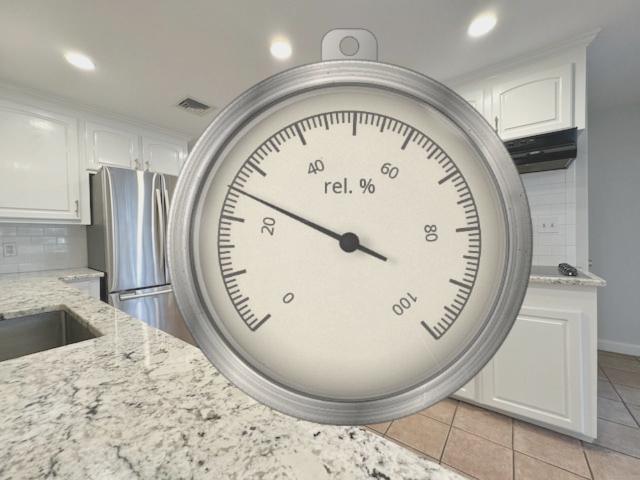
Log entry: 25 %
